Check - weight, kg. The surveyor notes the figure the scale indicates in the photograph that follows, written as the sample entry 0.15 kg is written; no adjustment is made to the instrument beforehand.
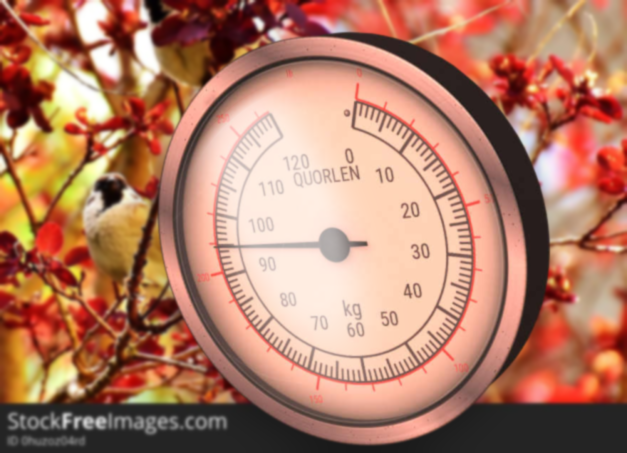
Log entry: 95 kg
